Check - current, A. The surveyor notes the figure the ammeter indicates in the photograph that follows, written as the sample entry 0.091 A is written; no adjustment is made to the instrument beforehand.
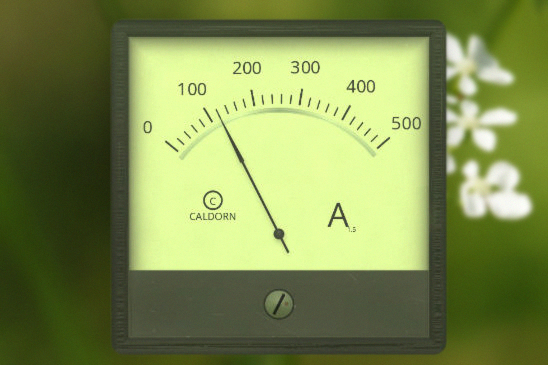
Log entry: 120 A
